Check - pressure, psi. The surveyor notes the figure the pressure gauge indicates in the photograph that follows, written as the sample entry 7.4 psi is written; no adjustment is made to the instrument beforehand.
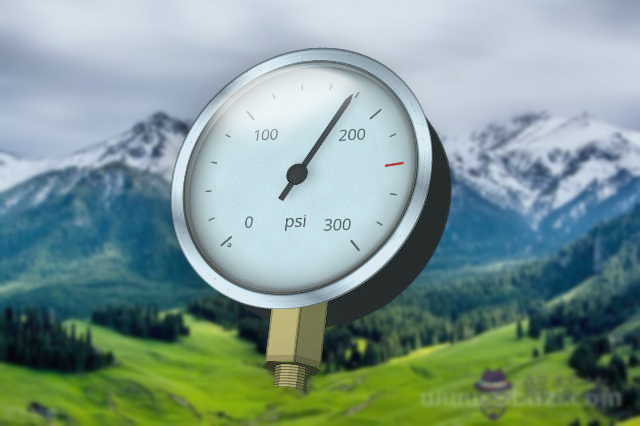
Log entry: 180 psi
